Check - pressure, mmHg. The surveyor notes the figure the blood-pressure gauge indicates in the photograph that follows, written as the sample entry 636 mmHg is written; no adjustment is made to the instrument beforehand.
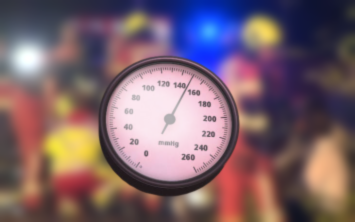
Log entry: 150 mmHg
